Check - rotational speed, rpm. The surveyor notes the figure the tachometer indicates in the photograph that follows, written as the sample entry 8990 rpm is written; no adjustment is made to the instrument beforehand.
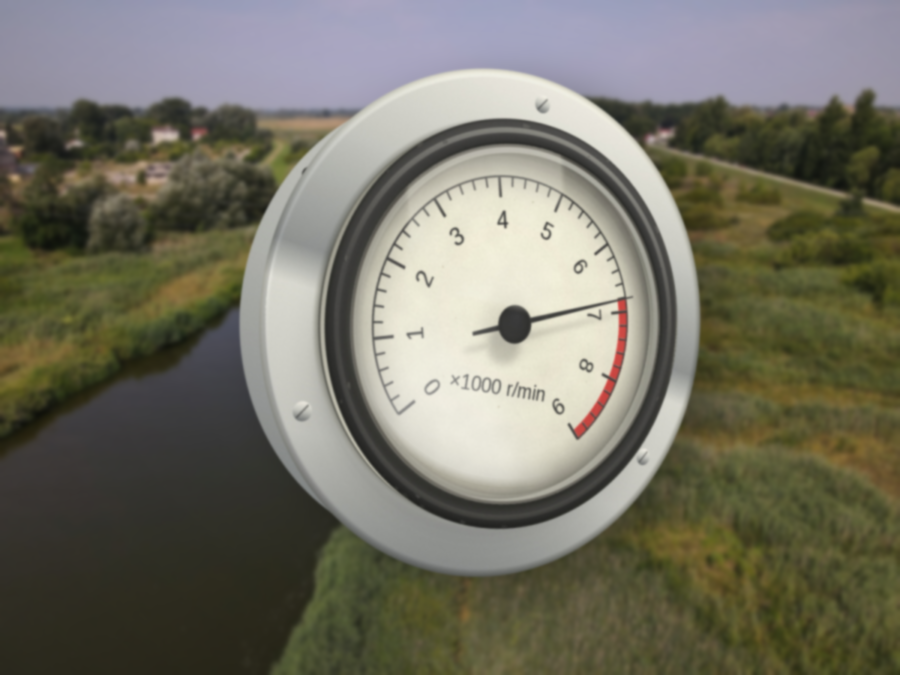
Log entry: 6800 rpm
